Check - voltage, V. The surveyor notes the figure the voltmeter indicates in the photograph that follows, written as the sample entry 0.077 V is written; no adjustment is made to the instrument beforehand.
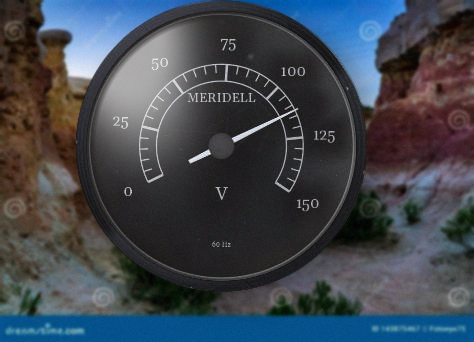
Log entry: 112.5 V
